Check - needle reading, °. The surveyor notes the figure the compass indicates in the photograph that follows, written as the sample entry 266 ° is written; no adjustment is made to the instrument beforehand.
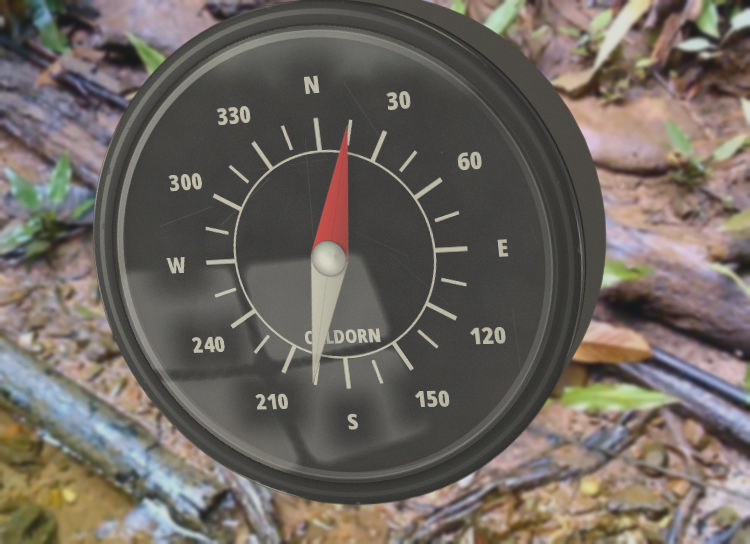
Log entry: 15 °
